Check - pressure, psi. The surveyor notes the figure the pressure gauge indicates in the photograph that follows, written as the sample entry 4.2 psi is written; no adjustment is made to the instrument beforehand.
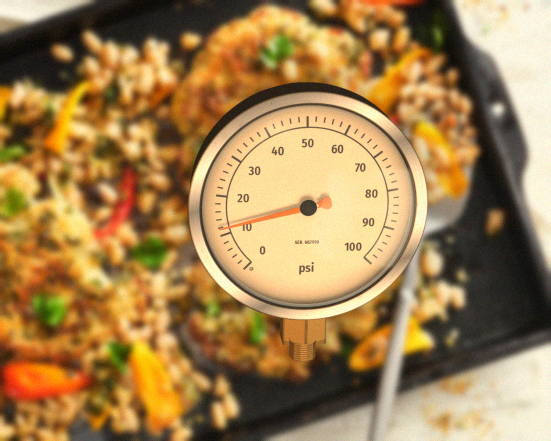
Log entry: 12 psi
